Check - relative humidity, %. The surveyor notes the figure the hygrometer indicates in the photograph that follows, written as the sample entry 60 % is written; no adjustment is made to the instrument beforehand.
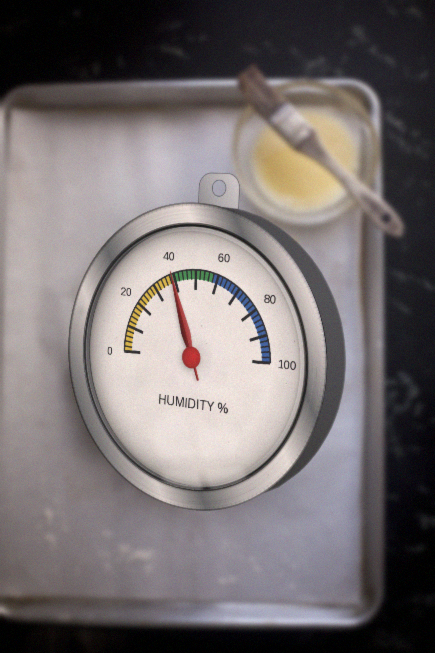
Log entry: 40 %
